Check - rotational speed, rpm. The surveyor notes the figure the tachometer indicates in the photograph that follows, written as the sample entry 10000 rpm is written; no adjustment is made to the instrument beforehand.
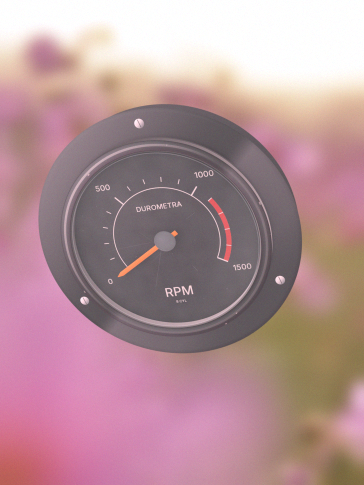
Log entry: 0 rpm
